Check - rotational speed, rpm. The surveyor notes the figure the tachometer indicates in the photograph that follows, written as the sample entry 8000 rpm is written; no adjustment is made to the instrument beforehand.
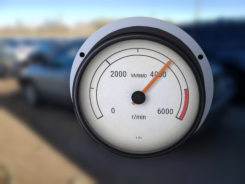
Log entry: 4000 rpm
